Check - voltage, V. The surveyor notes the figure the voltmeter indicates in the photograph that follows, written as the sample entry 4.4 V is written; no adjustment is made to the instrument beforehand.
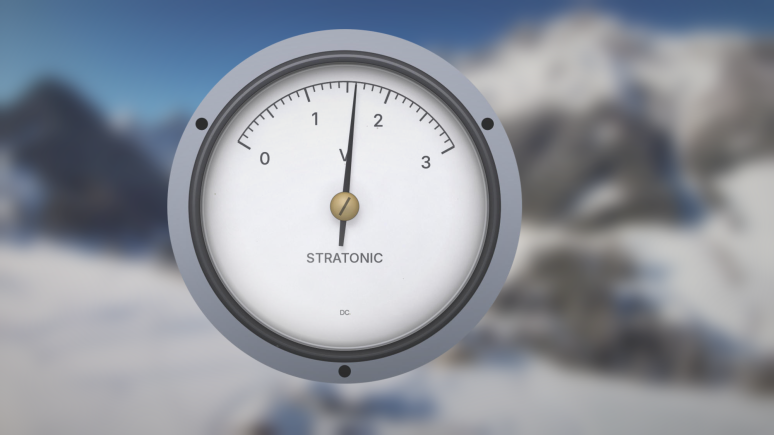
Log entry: 1.6 V
